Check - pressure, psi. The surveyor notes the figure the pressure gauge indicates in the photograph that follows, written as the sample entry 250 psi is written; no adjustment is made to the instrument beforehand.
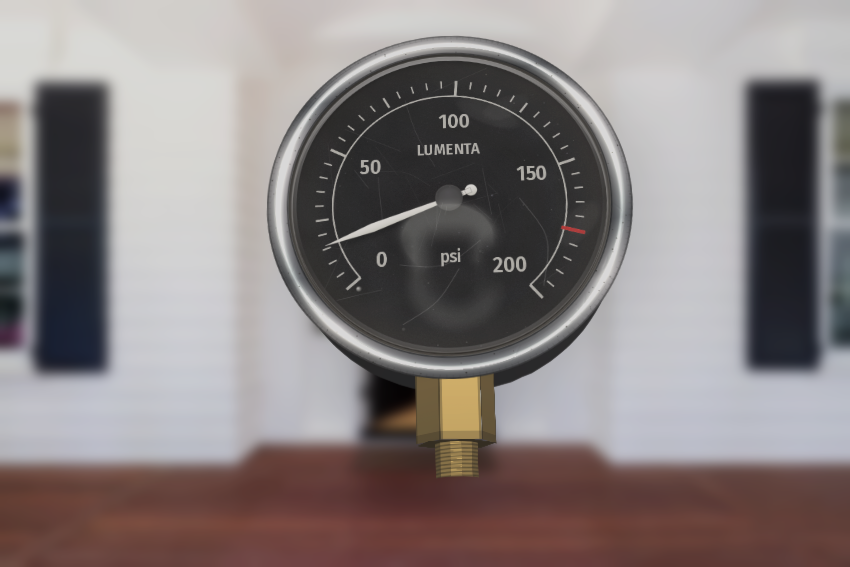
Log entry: 15 psi
